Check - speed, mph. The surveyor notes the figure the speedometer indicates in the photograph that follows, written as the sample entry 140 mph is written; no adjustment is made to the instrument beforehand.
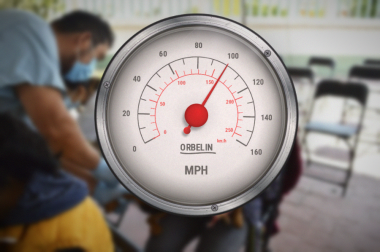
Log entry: 100 mph
